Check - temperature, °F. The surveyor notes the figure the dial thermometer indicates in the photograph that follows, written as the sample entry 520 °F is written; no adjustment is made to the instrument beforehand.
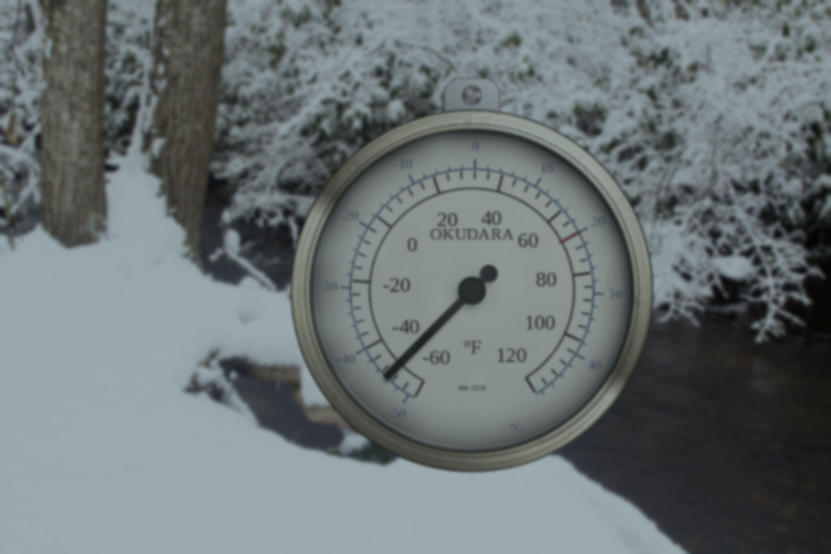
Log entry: -50 °F
